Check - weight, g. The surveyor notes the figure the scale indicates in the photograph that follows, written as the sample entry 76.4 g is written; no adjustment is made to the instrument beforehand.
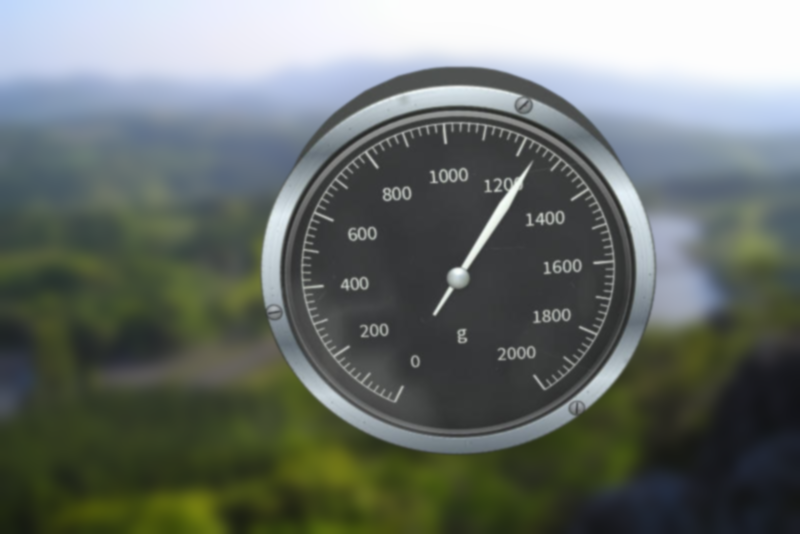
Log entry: 1240 g
